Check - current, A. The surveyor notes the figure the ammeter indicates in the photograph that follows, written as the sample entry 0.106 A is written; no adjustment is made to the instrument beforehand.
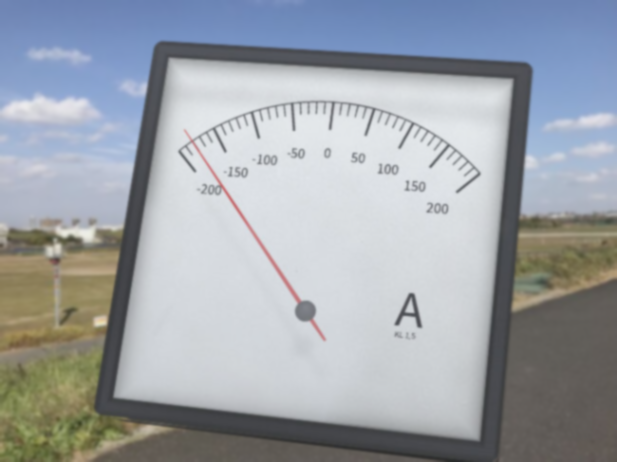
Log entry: -180 A
